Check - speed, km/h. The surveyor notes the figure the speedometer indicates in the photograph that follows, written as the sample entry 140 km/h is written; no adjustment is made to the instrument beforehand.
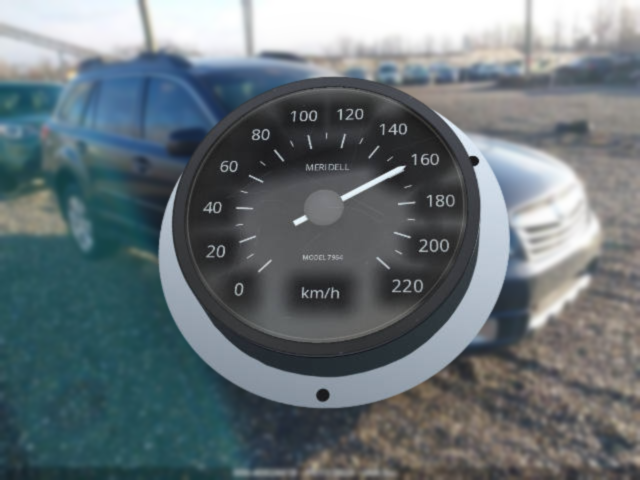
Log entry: 160 km/h
